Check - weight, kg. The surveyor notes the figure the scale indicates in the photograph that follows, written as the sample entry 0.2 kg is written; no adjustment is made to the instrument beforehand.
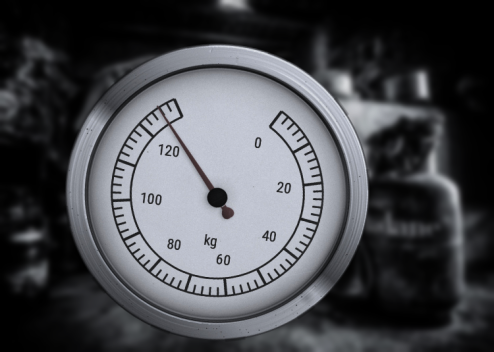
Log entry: 126 kg
